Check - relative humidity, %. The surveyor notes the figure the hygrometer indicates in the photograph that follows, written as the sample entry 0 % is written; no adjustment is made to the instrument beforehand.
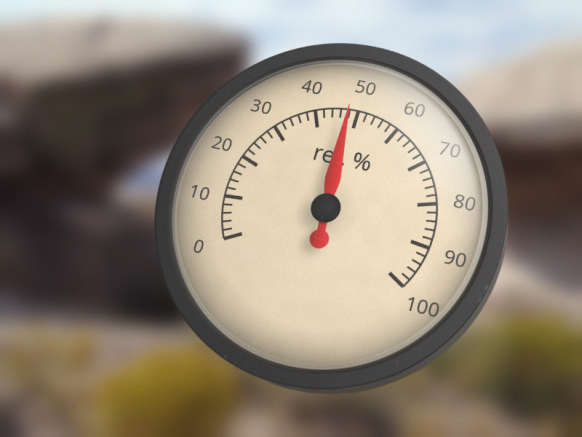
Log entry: 48 %
